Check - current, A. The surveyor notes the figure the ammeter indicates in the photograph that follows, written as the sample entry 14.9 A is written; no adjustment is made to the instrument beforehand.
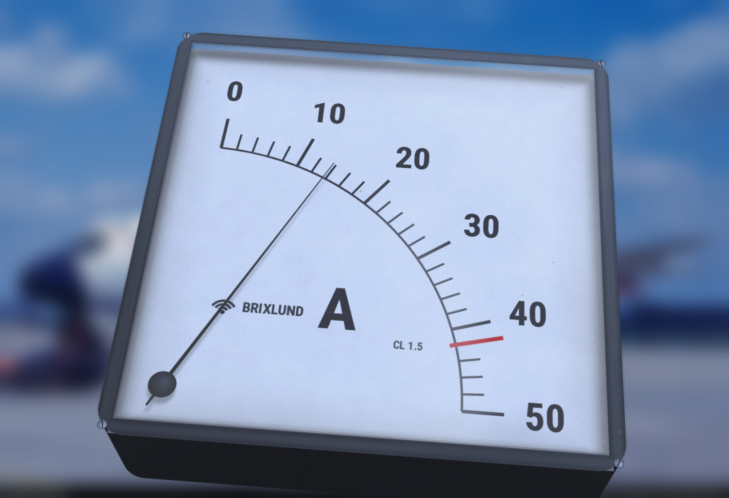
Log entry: 14 A
